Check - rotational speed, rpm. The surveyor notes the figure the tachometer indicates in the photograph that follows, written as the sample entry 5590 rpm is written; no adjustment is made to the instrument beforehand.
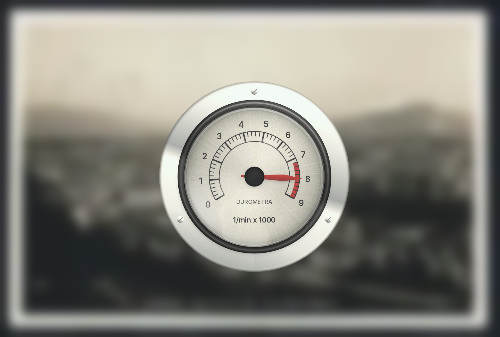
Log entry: 8000 rpm
